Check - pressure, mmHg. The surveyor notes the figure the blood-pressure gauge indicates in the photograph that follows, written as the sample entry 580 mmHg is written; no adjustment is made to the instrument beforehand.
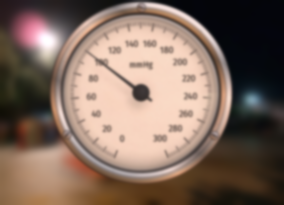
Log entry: 100 mmHg
